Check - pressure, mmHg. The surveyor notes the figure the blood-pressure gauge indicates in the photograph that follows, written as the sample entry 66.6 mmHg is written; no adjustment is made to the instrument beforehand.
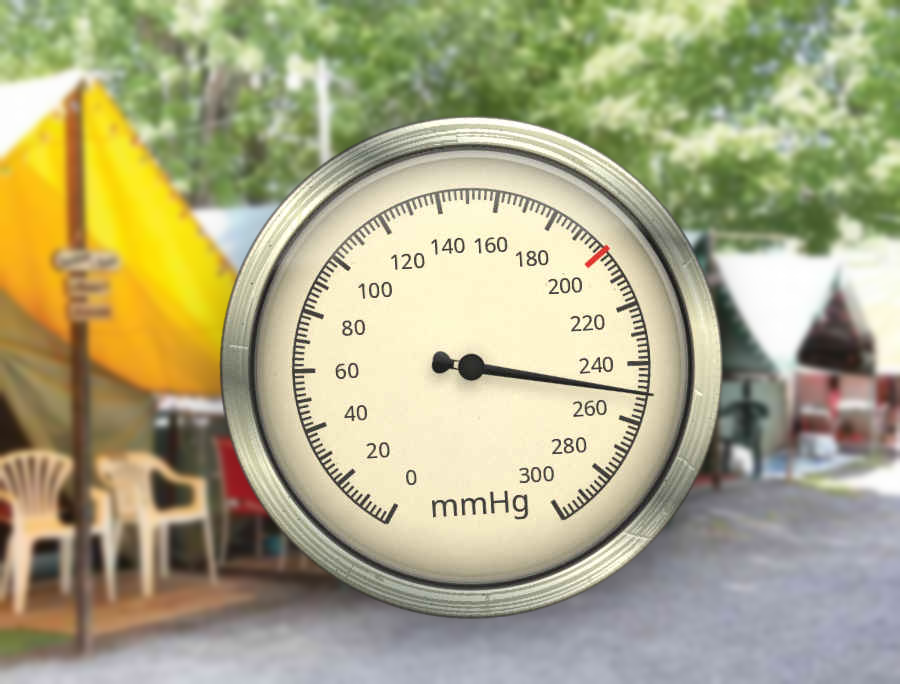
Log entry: 250 mmHg
